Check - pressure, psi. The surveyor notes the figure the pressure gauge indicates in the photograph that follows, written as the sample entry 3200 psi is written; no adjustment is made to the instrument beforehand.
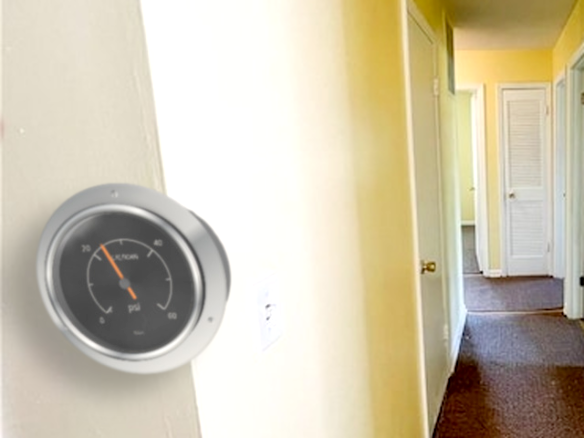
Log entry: 25 psi
